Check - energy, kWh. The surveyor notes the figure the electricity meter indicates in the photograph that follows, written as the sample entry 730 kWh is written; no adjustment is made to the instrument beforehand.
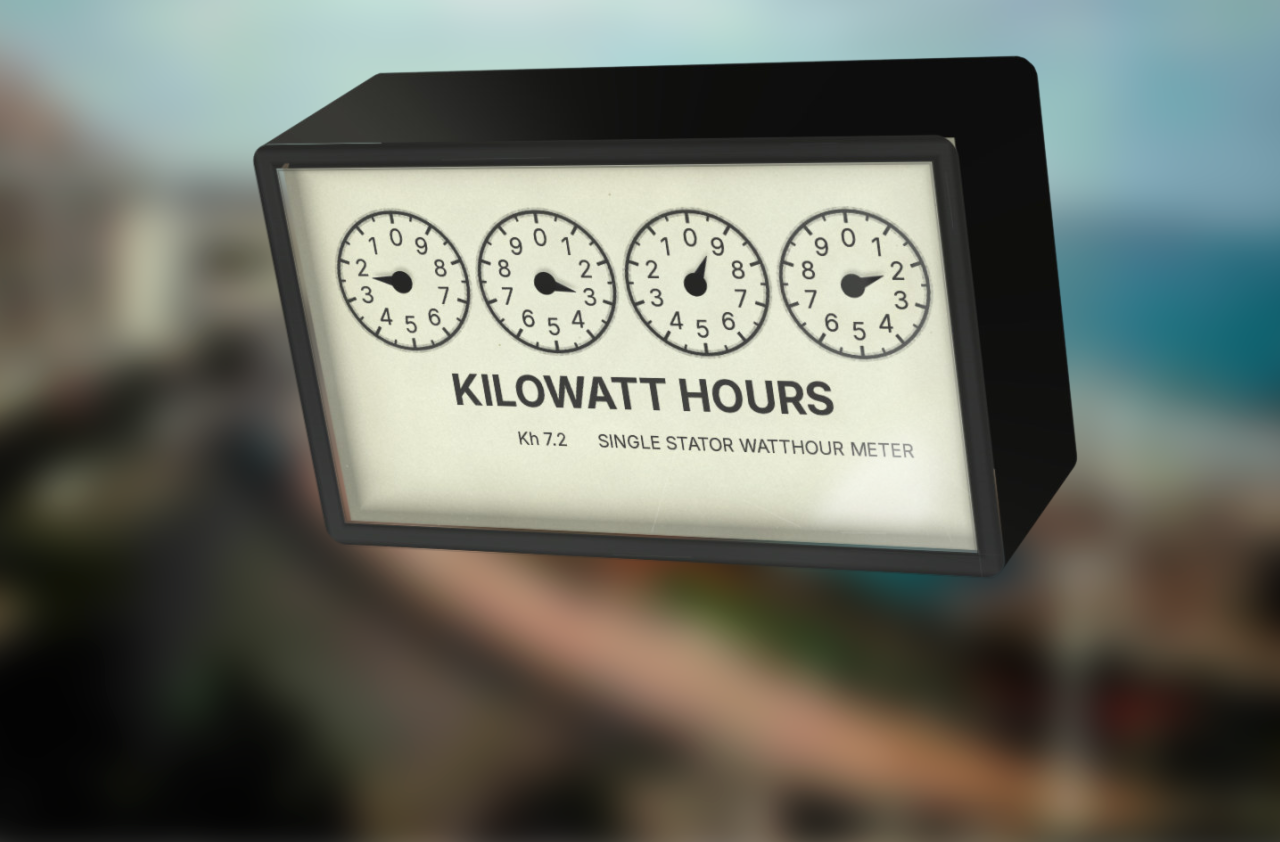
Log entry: 2292 kWh
